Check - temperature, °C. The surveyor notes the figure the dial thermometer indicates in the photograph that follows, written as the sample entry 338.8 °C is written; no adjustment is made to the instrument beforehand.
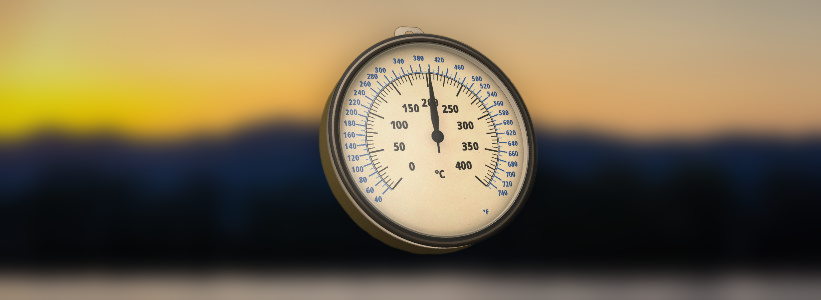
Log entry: 200 °C
